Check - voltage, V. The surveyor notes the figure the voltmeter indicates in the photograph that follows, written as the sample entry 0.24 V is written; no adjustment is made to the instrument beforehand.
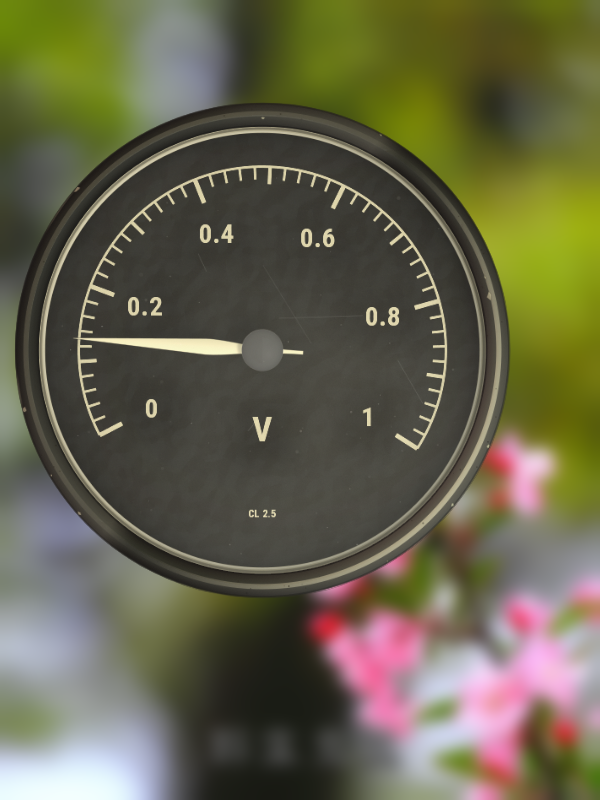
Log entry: 0.13 V
